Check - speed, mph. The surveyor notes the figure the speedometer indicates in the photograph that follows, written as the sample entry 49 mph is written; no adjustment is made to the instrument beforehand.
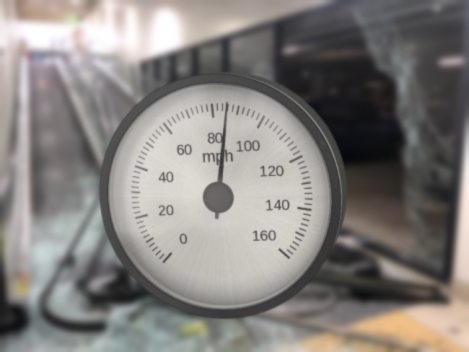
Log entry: 86 mph
